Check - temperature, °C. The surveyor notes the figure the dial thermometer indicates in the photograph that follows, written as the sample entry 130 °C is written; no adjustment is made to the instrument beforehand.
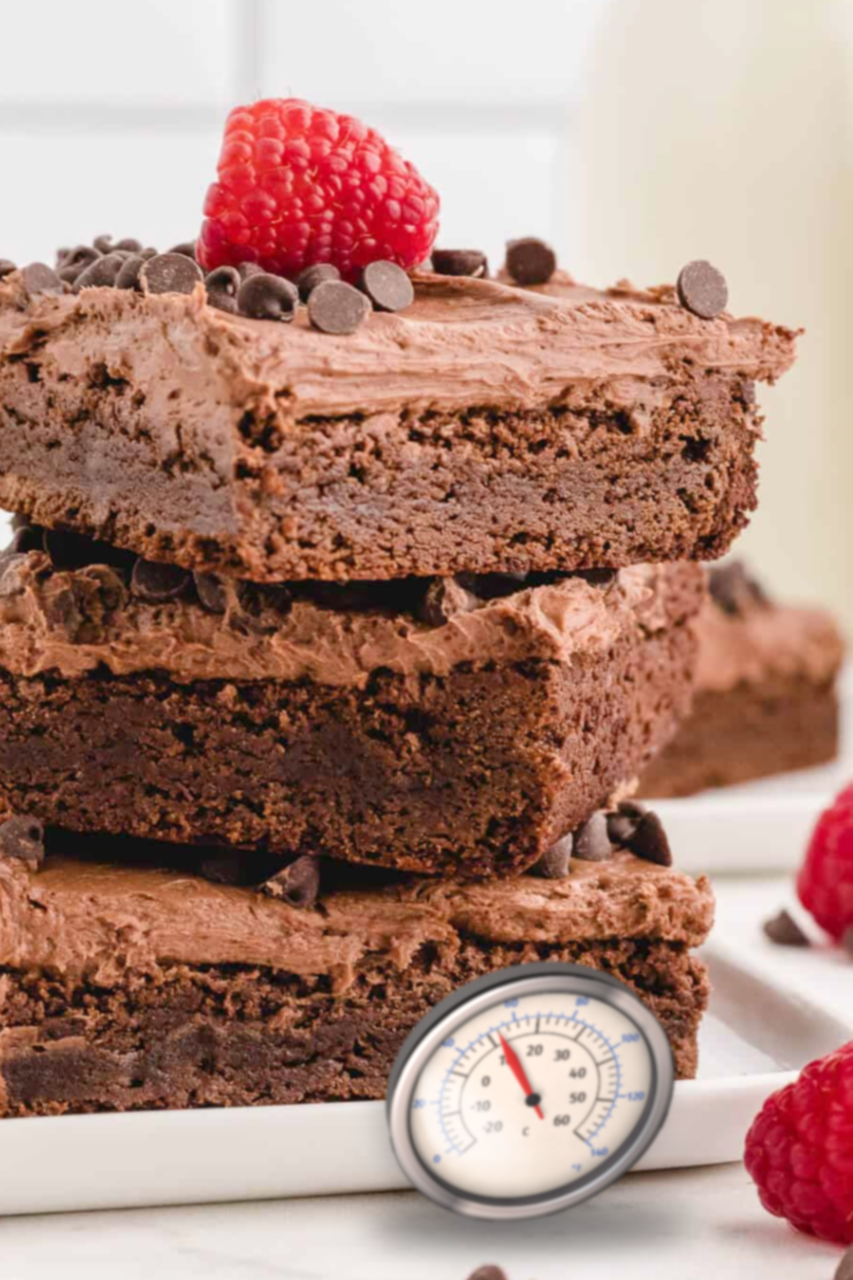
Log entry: 12 °C
